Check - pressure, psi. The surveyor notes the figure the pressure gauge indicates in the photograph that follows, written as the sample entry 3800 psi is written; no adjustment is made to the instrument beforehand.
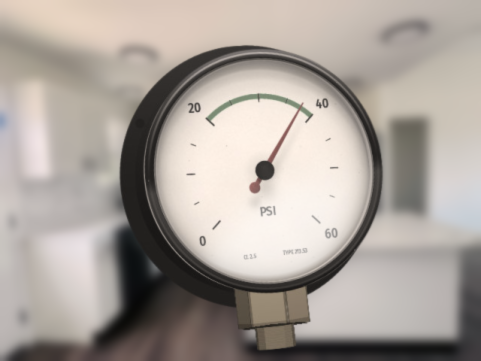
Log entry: 37.5 psi
